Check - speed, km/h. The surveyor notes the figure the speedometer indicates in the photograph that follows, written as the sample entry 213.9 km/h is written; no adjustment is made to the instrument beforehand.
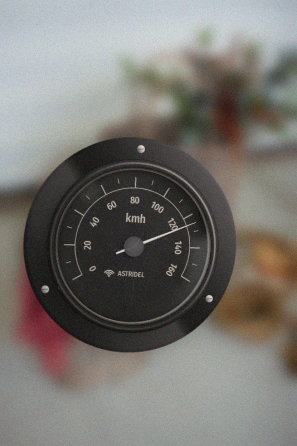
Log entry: 125 km/h
